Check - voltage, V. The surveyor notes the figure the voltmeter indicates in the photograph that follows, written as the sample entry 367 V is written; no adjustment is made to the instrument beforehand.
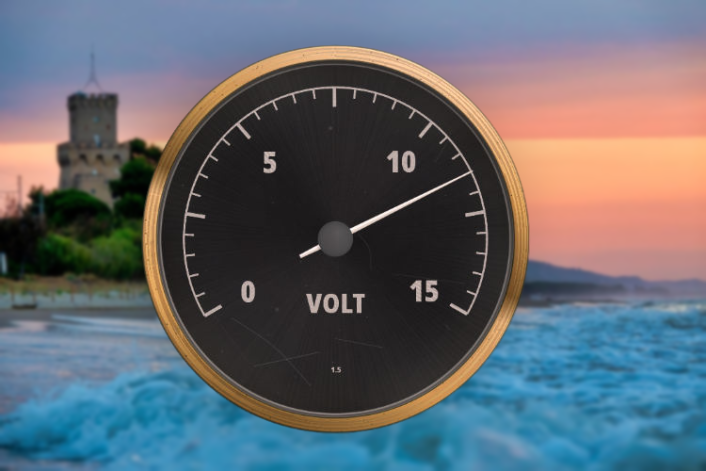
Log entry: 11.5 V
